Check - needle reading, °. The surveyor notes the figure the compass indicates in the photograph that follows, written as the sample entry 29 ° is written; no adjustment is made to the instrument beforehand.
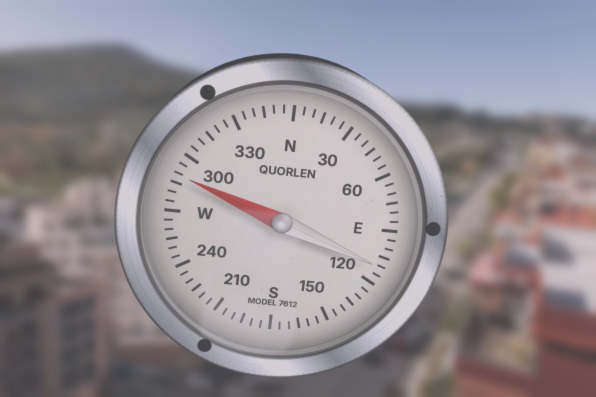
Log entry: 290 °
